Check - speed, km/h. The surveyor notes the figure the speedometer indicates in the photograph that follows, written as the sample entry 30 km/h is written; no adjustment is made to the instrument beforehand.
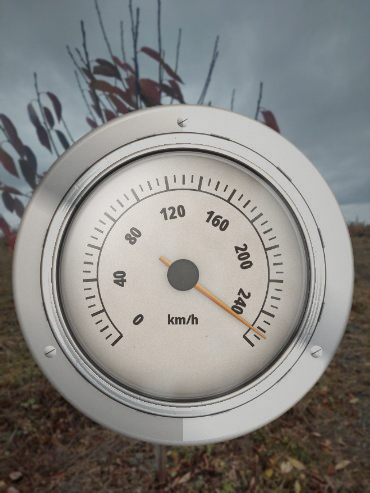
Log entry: 252.5 km/h
